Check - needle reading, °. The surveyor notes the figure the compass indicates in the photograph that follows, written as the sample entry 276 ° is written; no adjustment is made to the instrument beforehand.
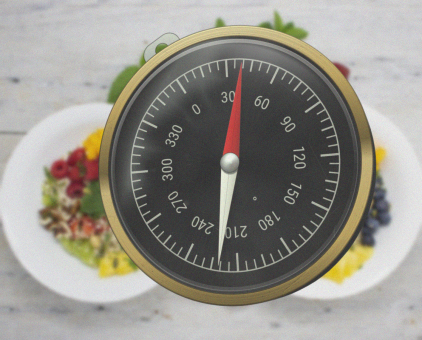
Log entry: 40 °
